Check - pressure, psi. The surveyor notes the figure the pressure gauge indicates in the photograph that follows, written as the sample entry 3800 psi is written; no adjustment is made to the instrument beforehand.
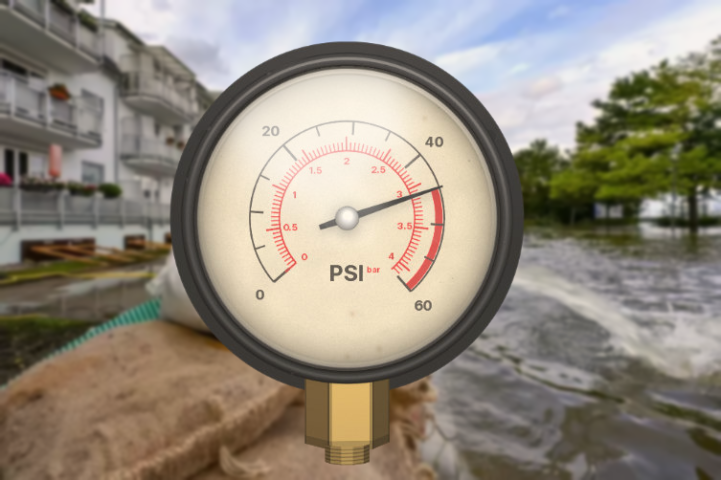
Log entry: 45 psi
